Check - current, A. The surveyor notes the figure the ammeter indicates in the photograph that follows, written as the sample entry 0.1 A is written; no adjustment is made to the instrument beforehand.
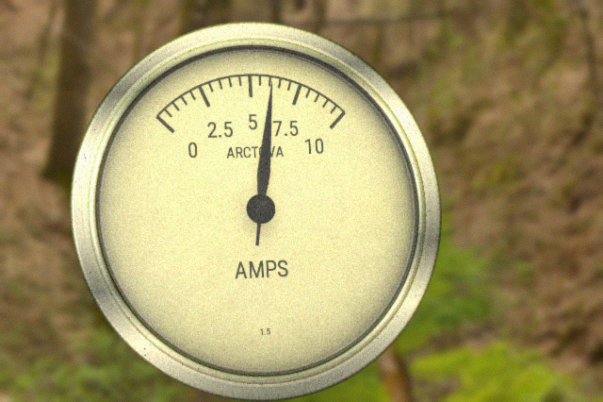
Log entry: 6 A
